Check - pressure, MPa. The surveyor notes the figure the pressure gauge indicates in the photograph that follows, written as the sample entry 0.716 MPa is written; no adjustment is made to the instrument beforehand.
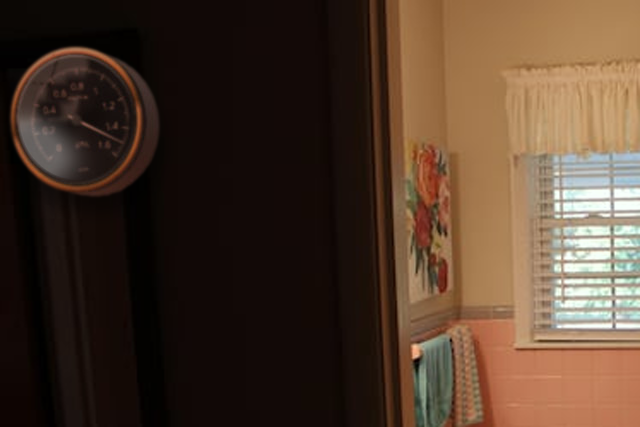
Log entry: 1.5 MPa
